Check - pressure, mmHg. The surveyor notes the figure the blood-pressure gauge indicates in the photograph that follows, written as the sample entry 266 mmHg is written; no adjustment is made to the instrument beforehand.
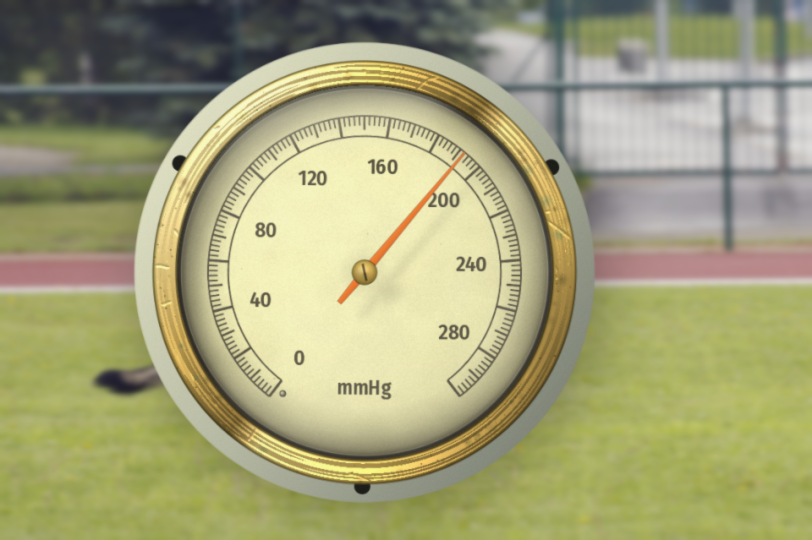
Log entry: 192 mmHg
